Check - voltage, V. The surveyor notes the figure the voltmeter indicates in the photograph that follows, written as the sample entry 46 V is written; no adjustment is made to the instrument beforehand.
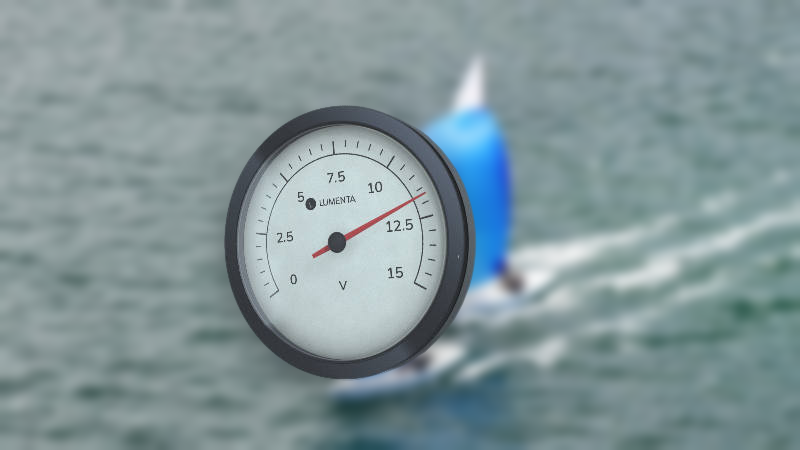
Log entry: 11.75 V
